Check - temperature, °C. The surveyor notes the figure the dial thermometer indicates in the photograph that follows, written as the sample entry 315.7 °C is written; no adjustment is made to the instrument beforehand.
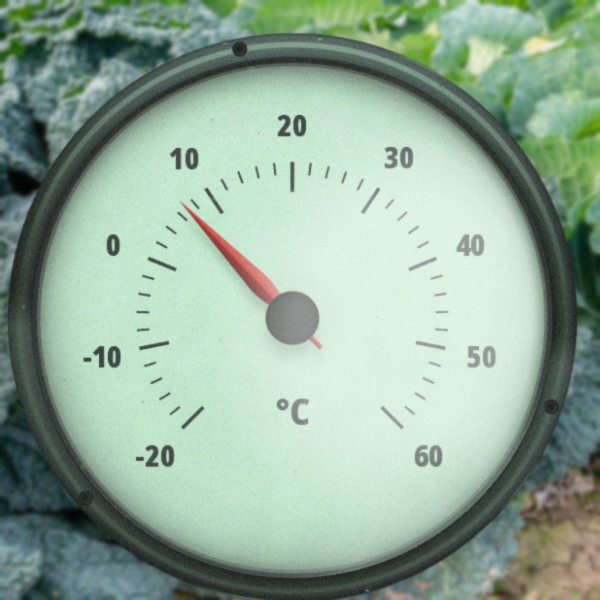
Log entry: 7 °C
